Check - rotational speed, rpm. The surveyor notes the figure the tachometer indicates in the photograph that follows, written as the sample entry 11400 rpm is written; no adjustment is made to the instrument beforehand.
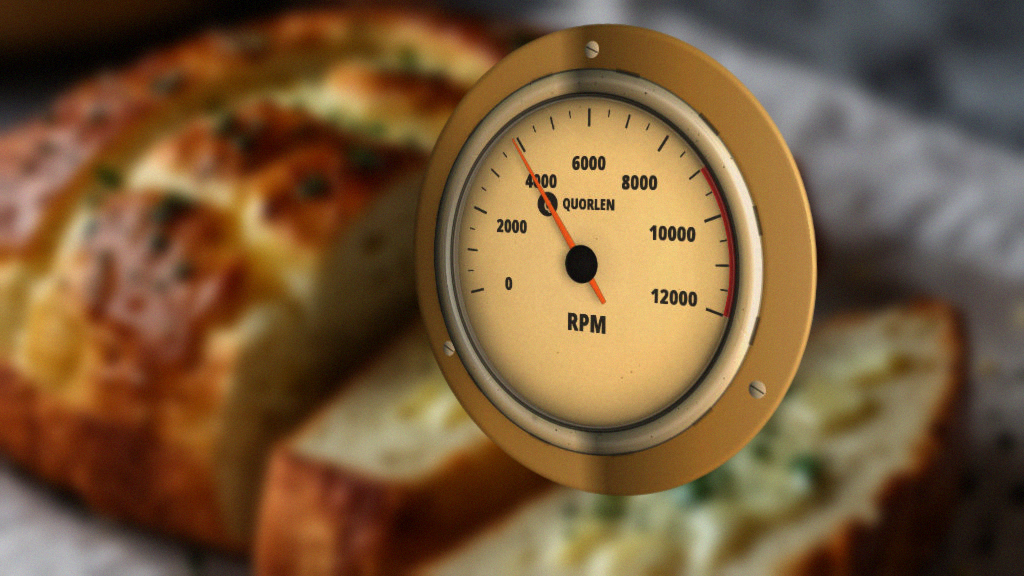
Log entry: 4000 rpm
